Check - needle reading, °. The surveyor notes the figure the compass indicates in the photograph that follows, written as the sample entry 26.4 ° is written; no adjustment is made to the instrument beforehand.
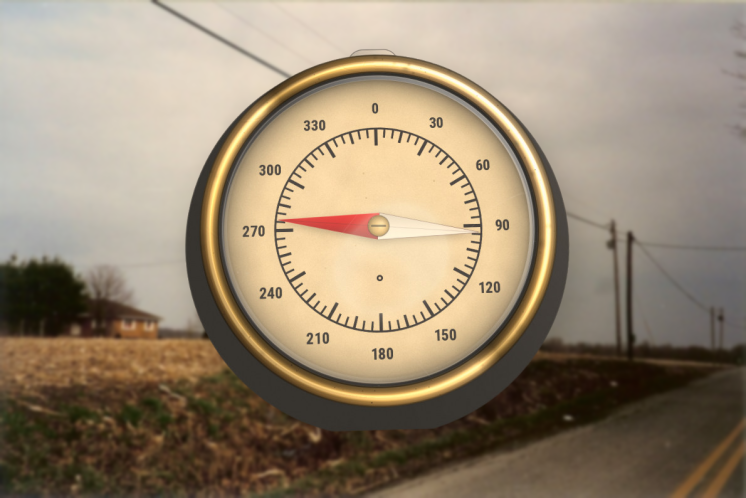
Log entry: 275 °
